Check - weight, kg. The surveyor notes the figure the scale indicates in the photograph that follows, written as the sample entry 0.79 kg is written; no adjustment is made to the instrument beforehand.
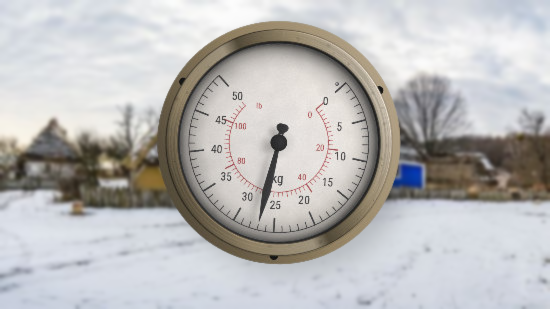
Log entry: 27 kg
